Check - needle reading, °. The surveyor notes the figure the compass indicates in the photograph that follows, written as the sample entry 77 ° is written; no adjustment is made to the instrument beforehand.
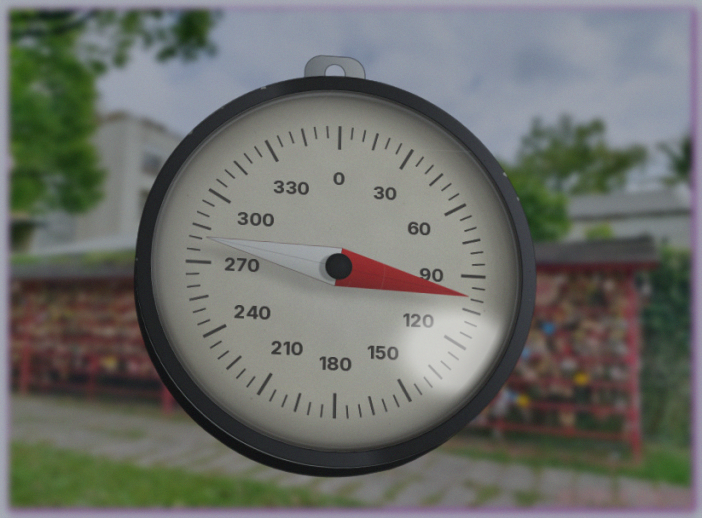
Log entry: 100 °
